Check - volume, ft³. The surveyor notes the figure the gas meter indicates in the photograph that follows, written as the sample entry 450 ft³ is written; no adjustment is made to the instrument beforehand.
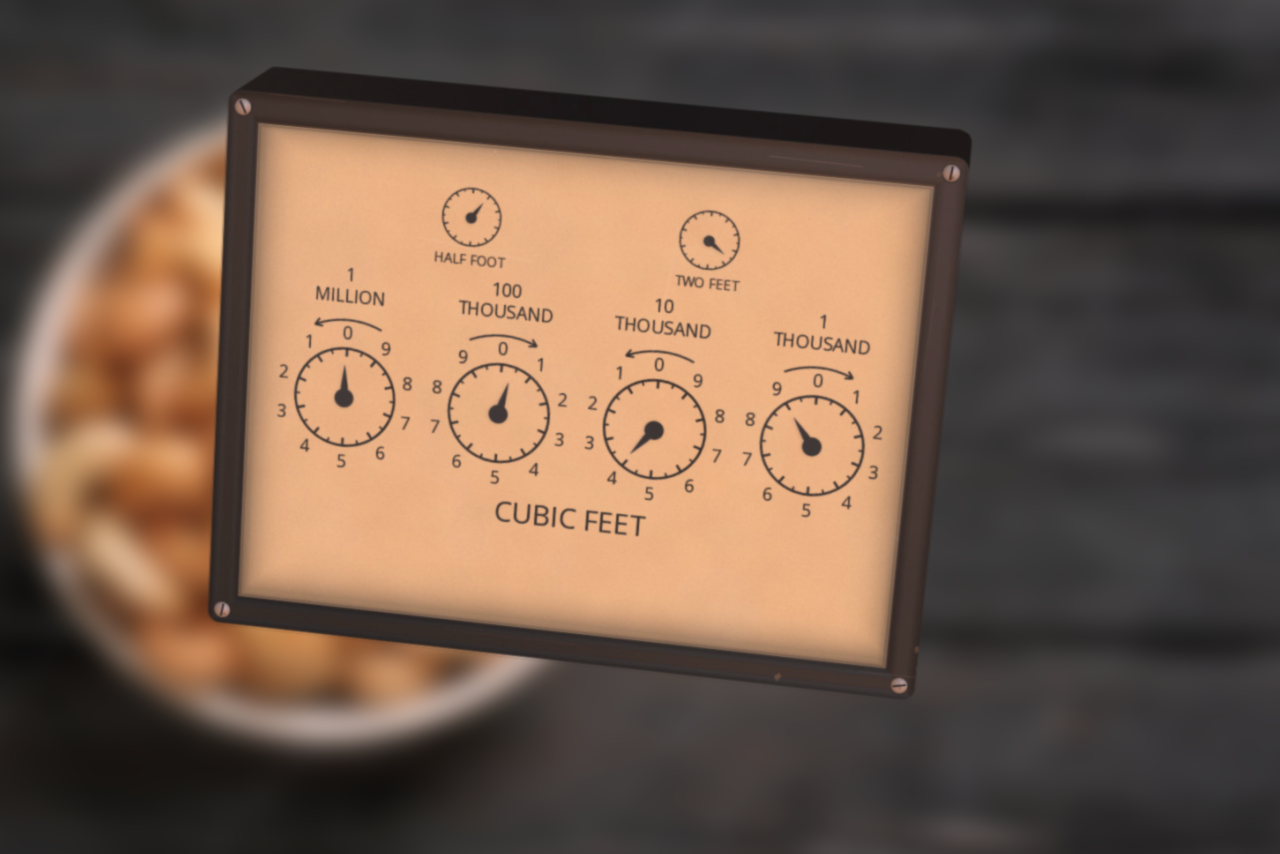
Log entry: 3900 ft³
